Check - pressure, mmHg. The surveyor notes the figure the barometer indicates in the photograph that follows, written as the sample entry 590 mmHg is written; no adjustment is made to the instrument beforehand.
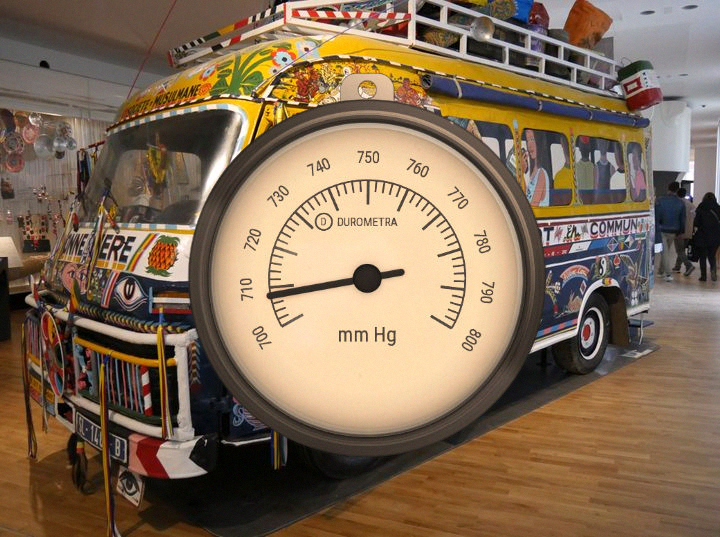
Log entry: 708 mmHg
